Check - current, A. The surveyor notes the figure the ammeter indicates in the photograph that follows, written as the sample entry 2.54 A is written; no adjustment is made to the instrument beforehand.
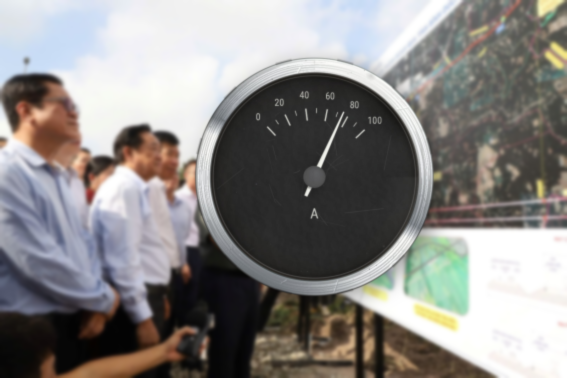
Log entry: 75 A
